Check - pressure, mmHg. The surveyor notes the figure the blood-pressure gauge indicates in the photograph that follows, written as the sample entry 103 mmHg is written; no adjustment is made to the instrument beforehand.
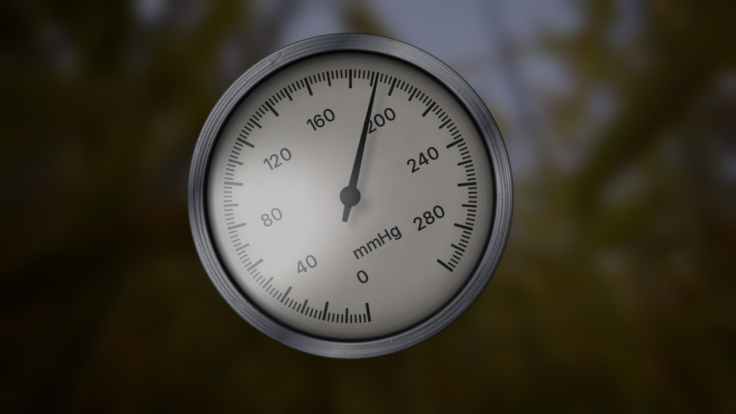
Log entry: 192 mmHg
